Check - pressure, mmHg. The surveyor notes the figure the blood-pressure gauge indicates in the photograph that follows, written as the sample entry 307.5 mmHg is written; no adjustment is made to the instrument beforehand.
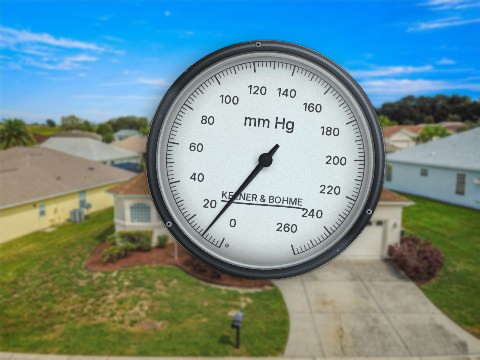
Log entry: 10 mmHg
